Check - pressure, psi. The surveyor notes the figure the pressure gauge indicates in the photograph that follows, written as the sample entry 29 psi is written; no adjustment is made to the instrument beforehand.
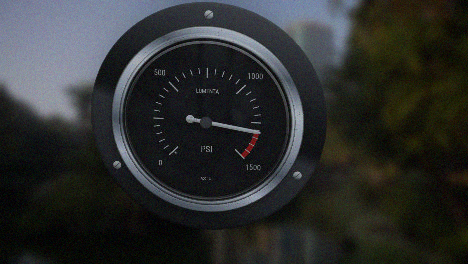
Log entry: 1300 psi
